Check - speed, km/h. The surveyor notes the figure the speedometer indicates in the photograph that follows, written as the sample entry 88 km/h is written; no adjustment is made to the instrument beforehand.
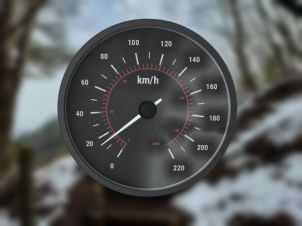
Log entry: 15 km/h
